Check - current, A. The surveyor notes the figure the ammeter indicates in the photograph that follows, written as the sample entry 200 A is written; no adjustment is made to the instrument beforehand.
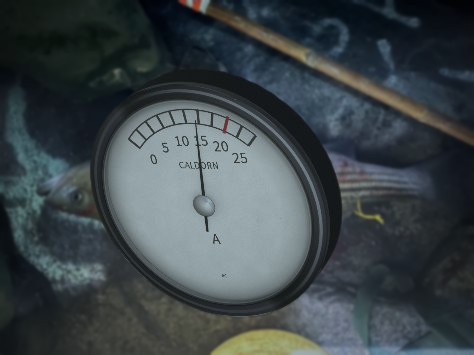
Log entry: 15 A
